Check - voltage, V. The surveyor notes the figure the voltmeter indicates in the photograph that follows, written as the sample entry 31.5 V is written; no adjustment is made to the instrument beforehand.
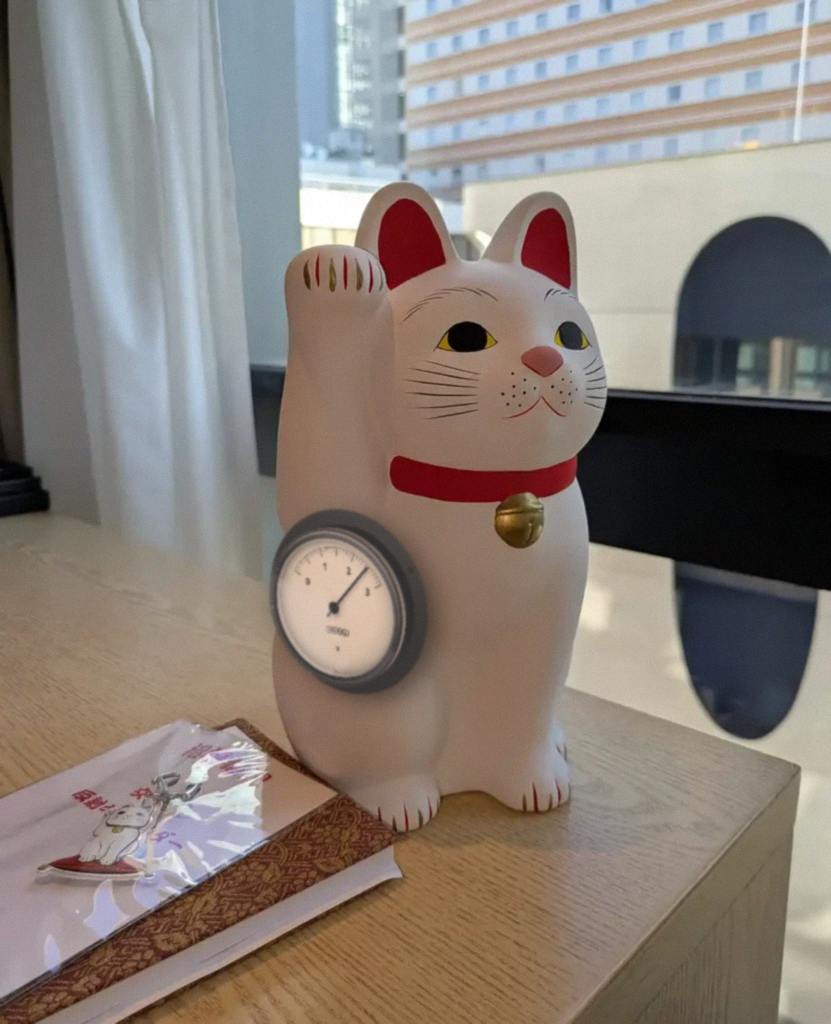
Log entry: 2.5 V
